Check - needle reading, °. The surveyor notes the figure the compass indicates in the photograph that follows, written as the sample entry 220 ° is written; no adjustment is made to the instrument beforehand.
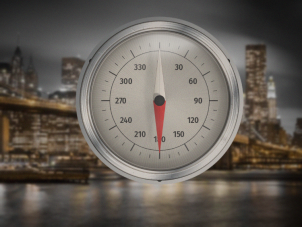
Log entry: 180 °
